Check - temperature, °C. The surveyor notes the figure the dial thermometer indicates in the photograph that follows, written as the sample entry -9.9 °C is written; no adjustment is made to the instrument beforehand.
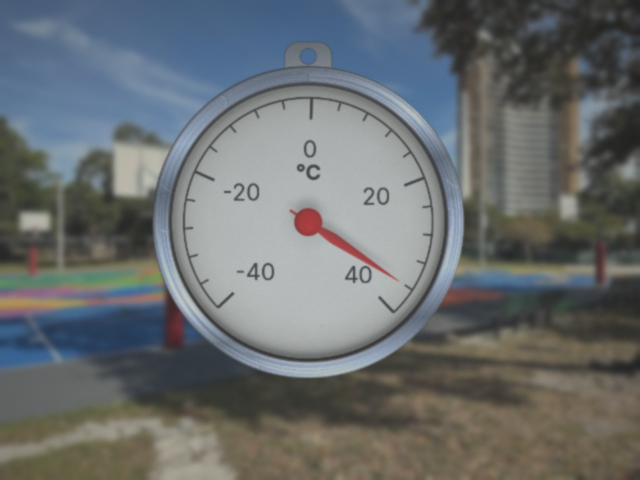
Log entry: 36 °C
